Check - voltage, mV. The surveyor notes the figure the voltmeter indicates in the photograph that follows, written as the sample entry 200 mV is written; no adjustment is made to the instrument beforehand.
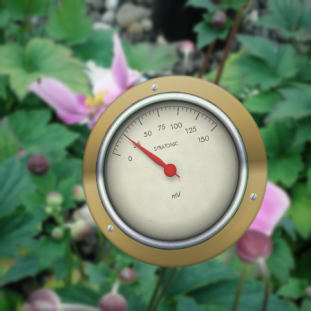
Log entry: 25 mV
